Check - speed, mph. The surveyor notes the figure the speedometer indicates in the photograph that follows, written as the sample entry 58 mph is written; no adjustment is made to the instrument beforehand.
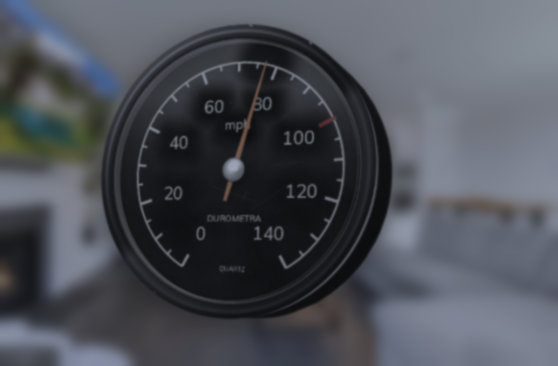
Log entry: 77.5 mph
